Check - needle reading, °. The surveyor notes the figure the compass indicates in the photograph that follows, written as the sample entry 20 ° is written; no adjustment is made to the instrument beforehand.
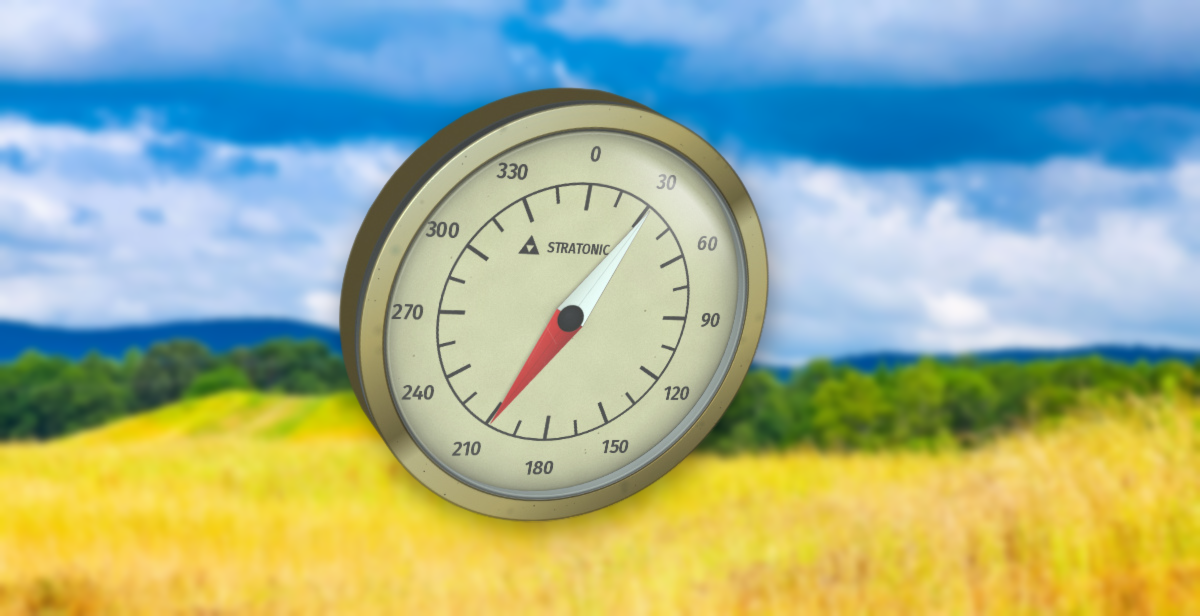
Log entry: 210 °
